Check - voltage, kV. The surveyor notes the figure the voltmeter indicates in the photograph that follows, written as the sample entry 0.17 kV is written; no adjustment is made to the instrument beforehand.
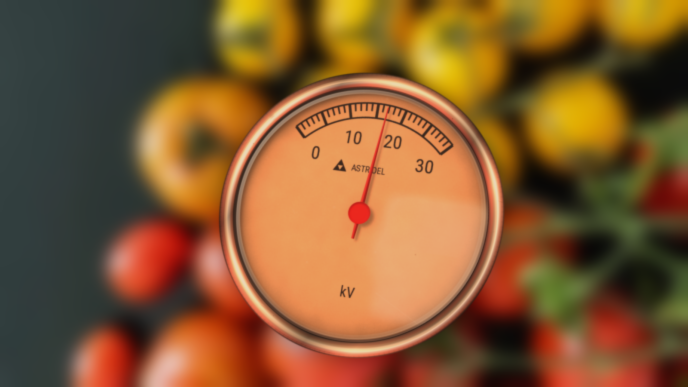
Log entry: 17 kV
